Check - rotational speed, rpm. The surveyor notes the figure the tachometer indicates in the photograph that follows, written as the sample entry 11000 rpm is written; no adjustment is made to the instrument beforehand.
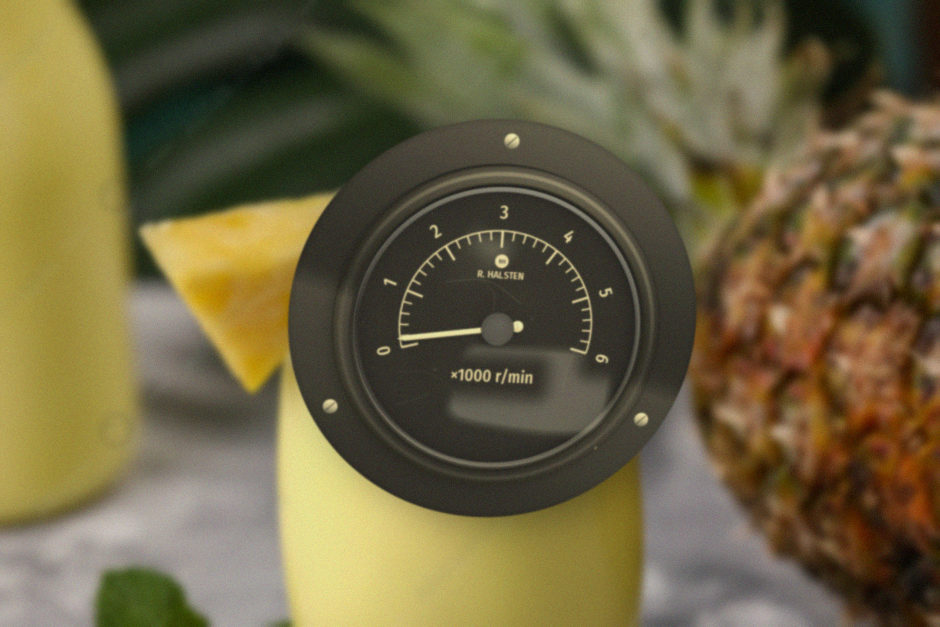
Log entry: 200 rpm
